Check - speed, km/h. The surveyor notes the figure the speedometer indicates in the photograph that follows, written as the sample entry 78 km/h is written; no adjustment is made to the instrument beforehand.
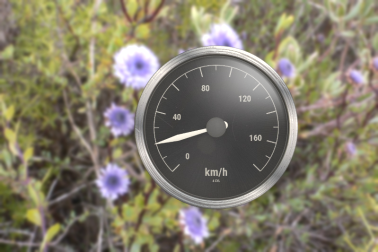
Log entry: 20 km/h
